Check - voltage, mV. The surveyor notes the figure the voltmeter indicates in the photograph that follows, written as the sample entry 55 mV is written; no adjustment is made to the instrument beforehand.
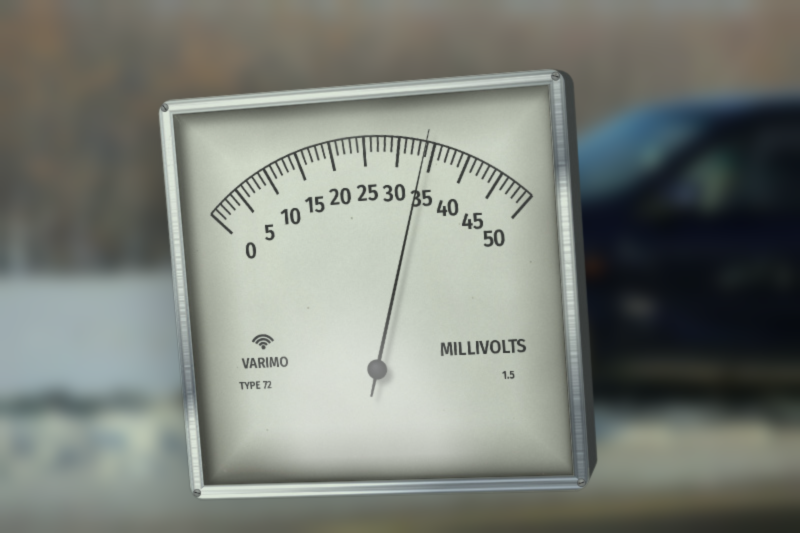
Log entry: 34 mV
